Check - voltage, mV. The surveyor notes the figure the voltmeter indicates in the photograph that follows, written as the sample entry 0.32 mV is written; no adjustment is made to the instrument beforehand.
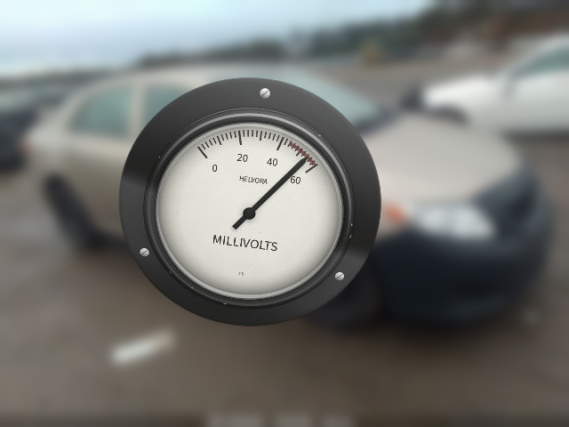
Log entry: 54 mV
